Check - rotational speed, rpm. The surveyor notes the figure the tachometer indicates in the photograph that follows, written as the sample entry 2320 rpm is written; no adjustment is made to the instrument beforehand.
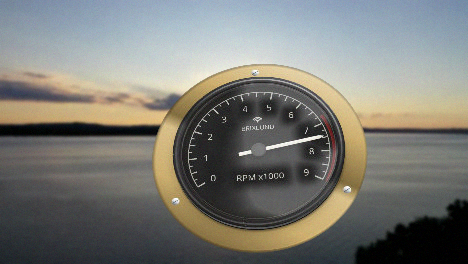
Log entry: 7500 rpm
